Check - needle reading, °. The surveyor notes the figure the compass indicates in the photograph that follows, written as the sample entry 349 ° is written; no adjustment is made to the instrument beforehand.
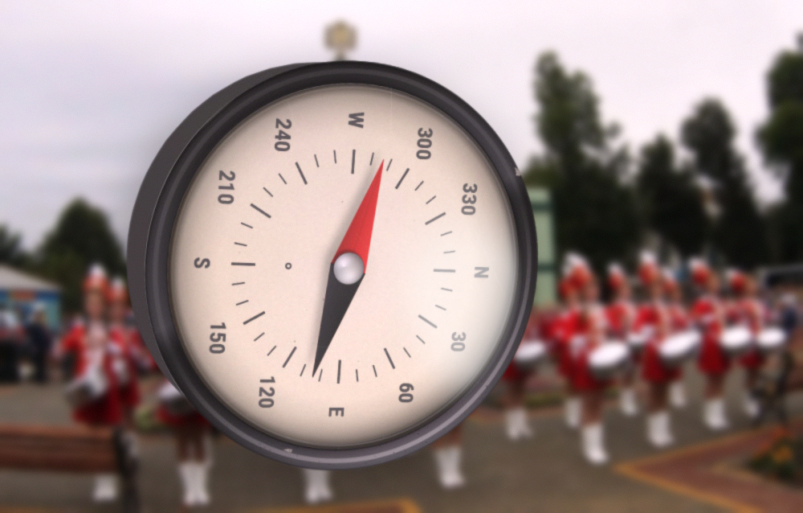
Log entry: 285 °
